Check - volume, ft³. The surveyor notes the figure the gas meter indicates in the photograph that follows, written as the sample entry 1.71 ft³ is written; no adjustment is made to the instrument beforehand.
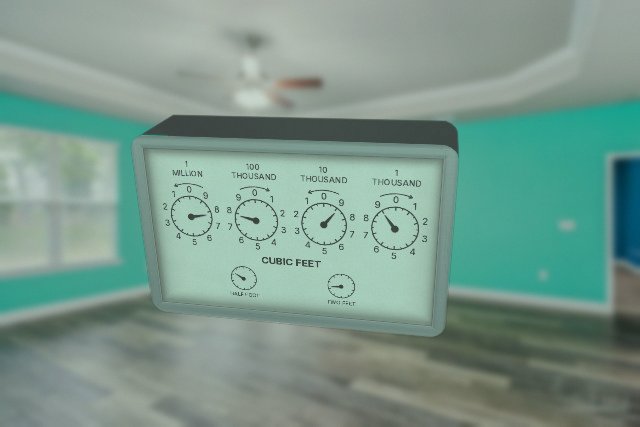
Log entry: 778900 ft³
